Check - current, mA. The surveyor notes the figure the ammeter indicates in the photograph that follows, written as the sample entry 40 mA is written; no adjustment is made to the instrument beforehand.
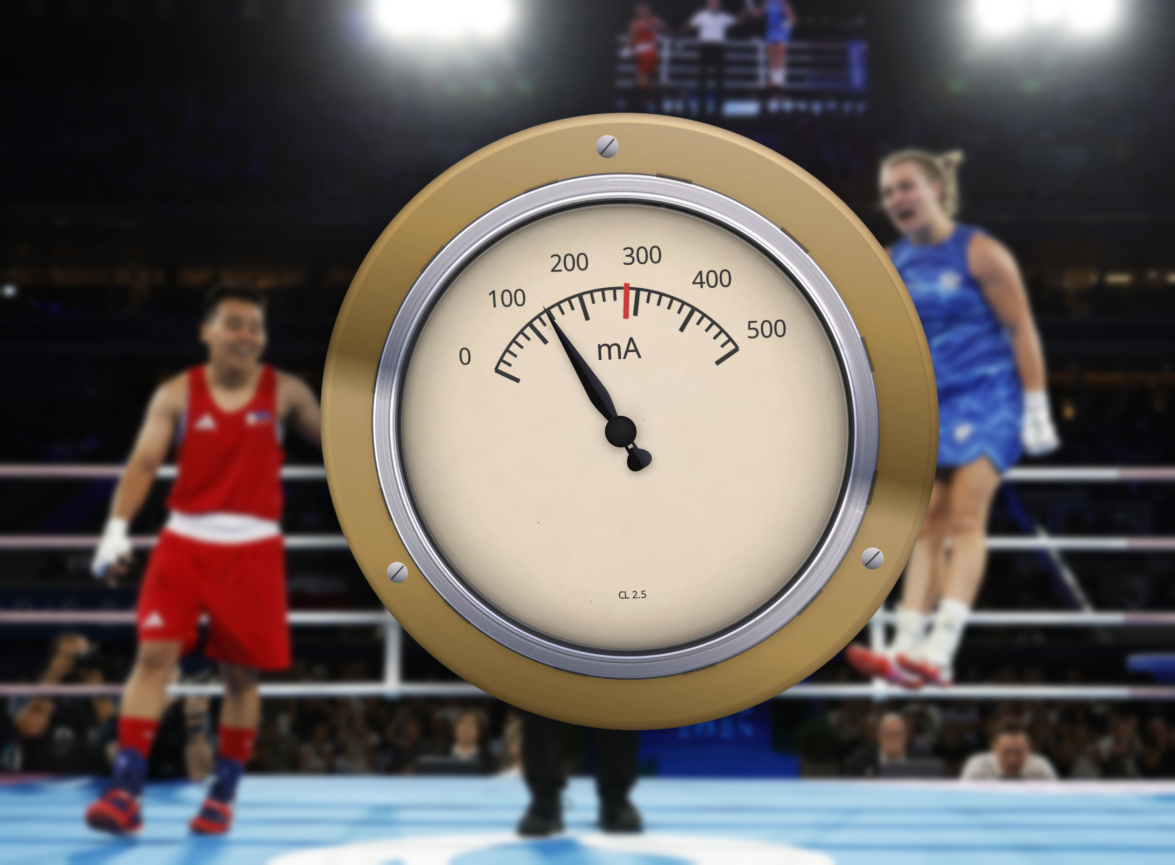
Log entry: 140 mA
